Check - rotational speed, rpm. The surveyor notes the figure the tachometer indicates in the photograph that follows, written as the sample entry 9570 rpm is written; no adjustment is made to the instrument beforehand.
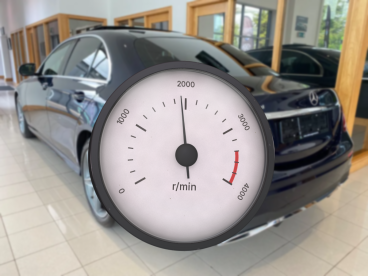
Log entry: 1900 rpm
